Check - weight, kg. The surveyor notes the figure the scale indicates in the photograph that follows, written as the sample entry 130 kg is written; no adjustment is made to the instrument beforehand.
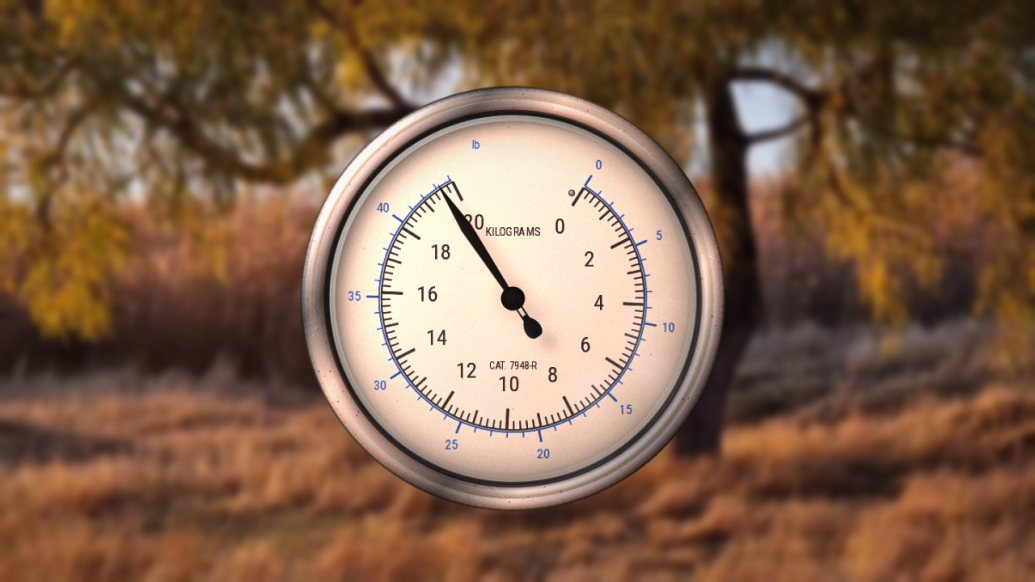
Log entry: 19.6 kg
